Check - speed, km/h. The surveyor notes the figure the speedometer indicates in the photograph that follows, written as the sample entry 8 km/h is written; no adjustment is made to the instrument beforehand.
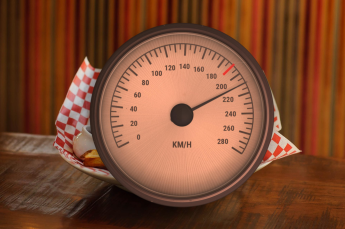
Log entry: 210 km/h
